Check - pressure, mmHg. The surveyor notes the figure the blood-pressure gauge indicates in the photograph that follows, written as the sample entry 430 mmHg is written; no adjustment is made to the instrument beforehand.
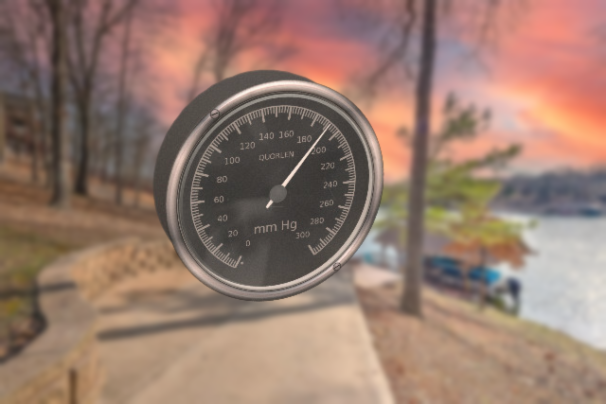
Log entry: 190 mmHg
